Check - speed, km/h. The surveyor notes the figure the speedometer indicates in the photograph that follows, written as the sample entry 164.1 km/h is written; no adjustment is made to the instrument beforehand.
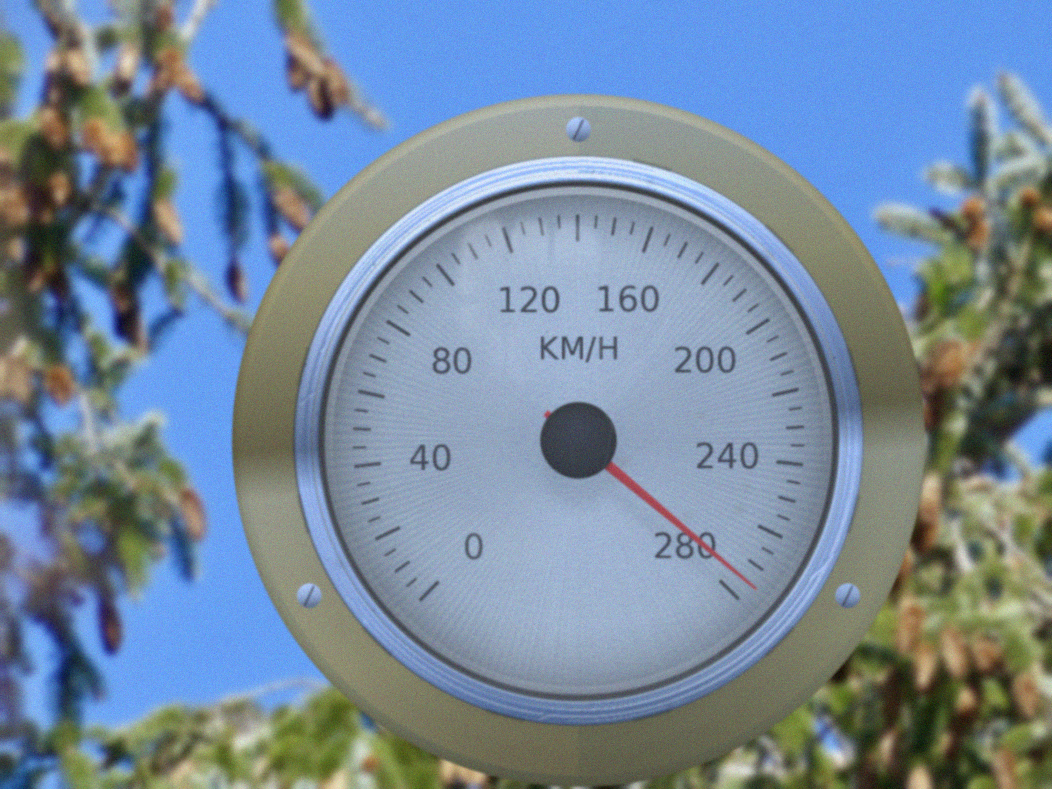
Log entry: 275 km/h
